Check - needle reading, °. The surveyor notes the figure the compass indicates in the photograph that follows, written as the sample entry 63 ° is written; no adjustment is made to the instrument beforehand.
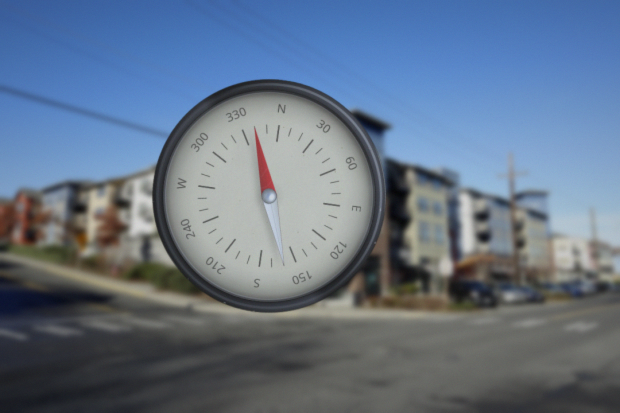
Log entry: 340 °
